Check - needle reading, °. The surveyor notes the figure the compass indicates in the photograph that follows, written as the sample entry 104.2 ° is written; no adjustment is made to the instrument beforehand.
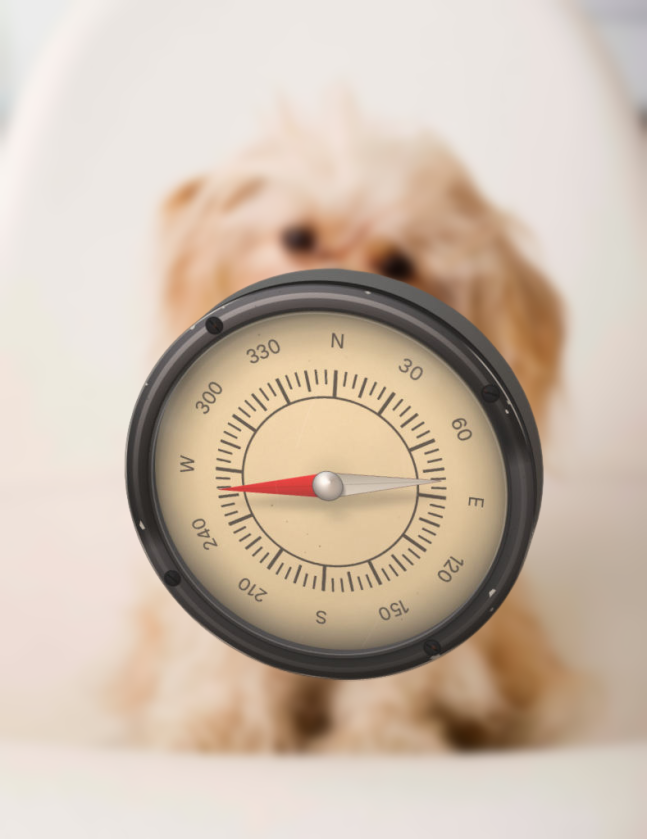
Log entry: 260 °
